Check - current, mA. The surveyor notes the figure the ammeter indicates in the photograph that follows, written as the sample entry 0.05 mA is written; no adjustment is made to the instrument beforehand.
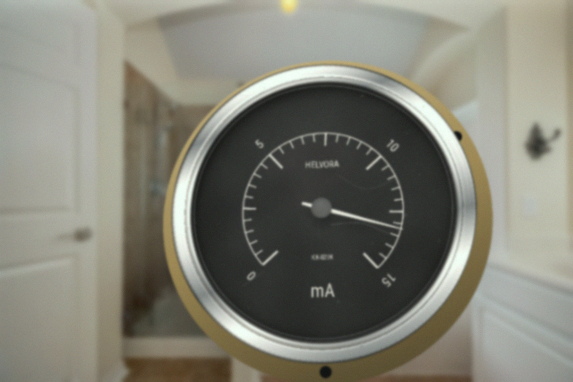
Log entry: 13.25 mA
